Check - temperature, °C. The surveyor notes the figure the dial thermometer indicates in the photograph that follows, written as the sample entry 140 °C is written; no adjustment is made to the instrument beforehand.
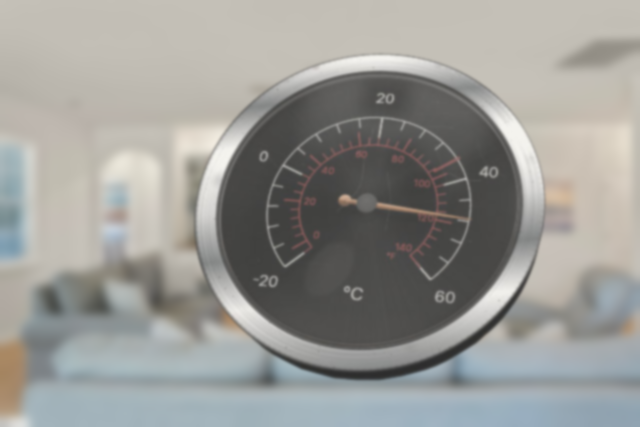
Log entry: 48 °C
